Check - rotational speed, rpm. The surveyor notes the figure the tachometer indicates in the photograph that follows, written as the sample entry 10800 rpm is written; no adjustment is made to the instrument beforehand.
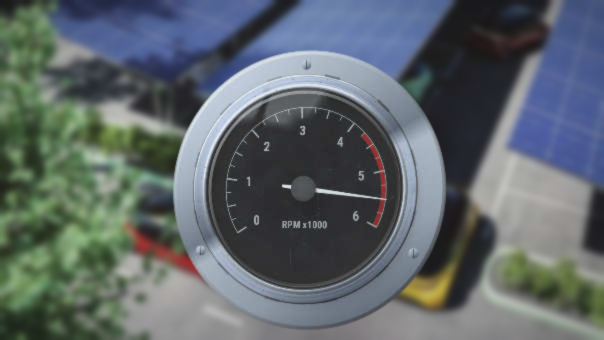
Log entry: 5500 rpm
